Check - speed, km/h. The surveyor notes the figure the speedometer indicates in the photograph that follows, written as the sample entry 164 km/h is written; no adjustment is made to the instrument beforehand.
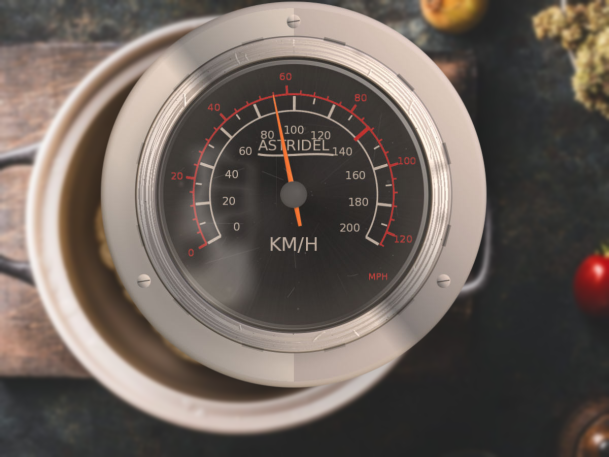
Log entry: 90 km/h
